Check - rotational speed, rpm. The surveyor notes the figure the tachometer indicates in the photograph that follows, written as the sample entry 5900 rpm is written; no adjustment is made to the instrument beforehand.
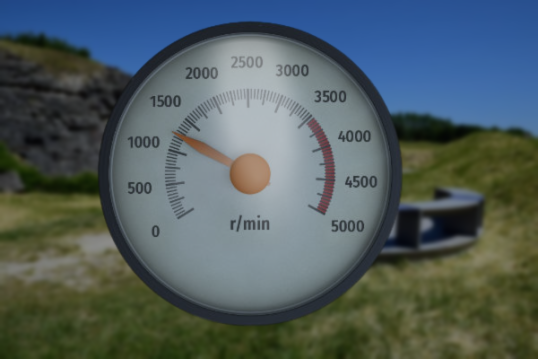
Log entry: 1250 rpm
